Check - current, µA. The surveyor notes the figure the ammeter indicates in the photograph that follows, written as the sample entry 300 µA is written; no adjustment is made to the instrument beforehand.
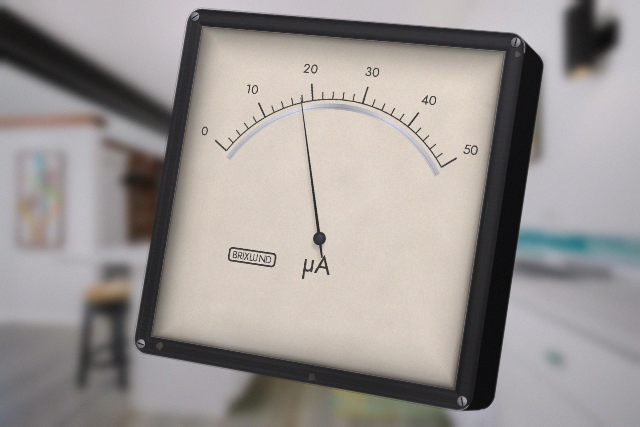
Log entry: 18 µA
